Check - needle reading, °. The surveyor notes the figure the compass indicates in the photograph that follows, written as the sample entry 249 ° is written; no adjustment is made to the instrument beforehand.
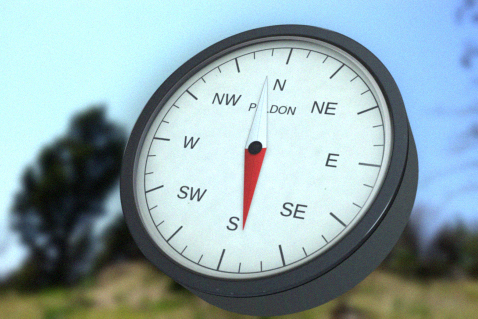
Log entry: 170 °
